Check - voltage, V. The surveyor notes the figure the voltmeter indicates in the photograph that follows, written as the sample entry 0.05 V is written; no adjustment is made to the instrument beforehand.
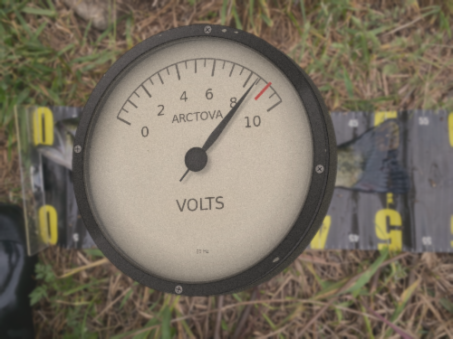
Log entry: 8.5 V
